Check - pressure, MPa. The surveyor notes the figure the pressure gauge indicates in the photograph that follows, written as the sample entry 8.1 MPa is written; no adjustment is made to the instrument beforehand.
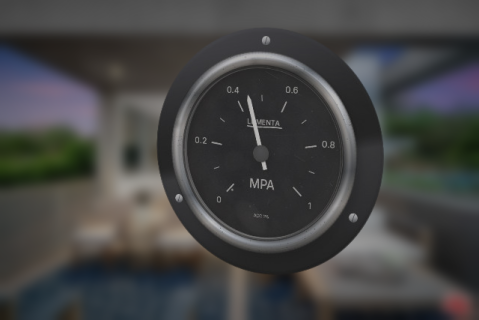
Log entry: 0.45 MPa
